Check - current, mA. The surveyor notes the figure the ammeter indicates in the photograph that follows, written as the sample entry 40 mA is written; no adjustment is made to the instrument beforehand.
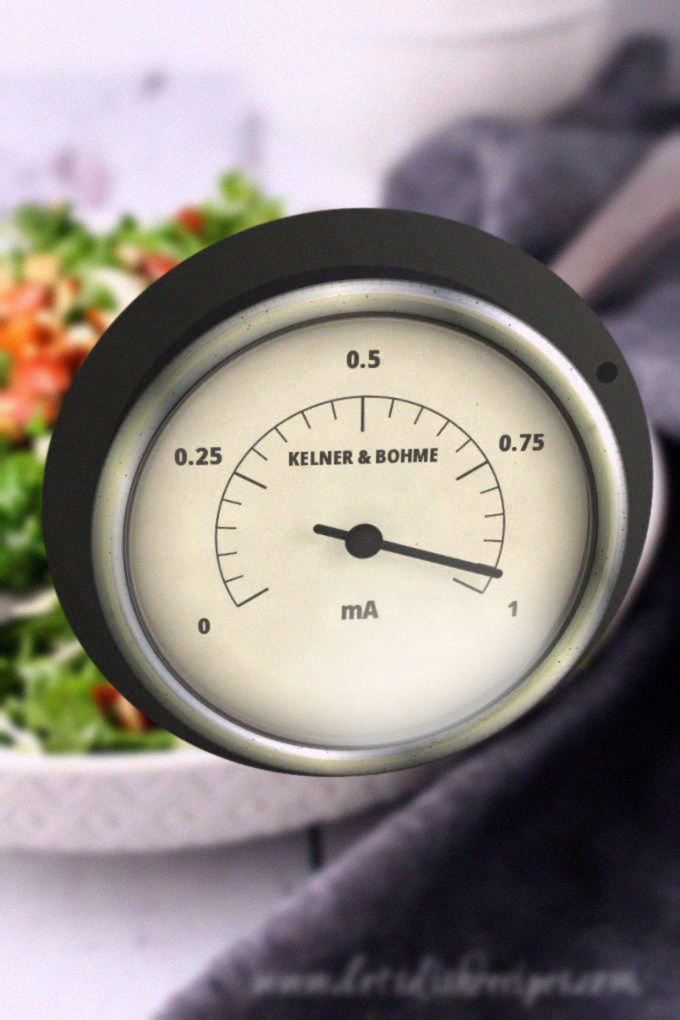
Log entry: 0.95 mA
